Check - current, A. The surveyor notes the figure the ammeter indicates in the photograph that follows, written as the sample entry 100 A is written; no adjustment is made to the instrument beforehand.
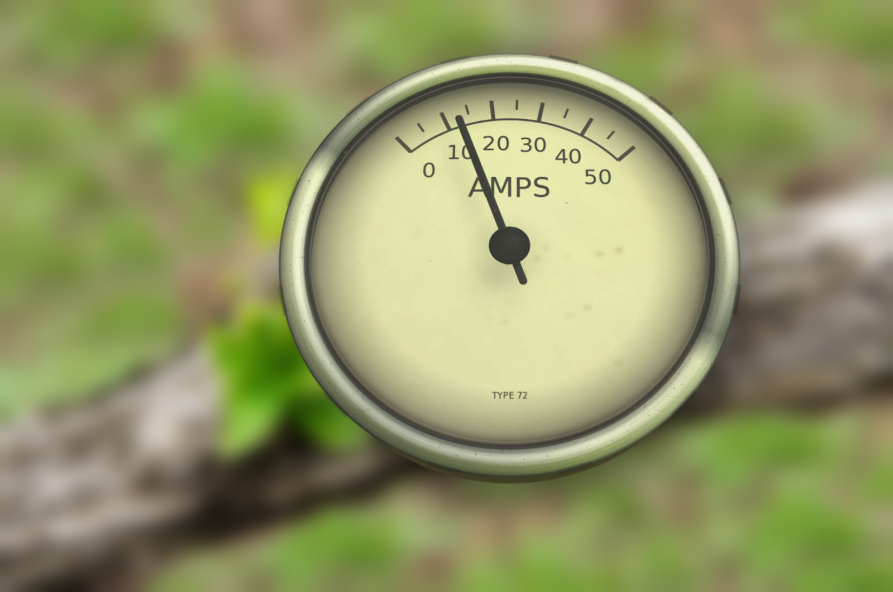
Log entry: 12.5 A
